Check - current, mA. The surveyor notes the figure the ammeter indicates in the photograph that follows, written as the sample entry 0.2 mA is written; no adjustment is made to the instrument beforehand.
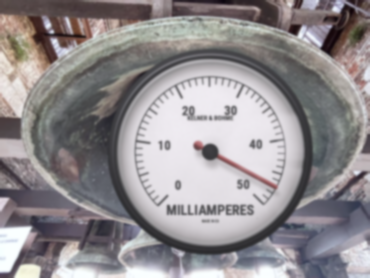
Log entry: 47 mA
